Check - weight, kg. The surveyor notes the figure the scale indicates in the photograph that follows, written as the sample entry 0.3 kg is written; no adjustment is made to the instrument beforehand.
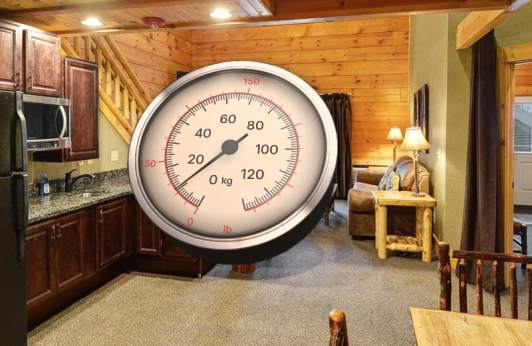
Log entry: 10 kg
